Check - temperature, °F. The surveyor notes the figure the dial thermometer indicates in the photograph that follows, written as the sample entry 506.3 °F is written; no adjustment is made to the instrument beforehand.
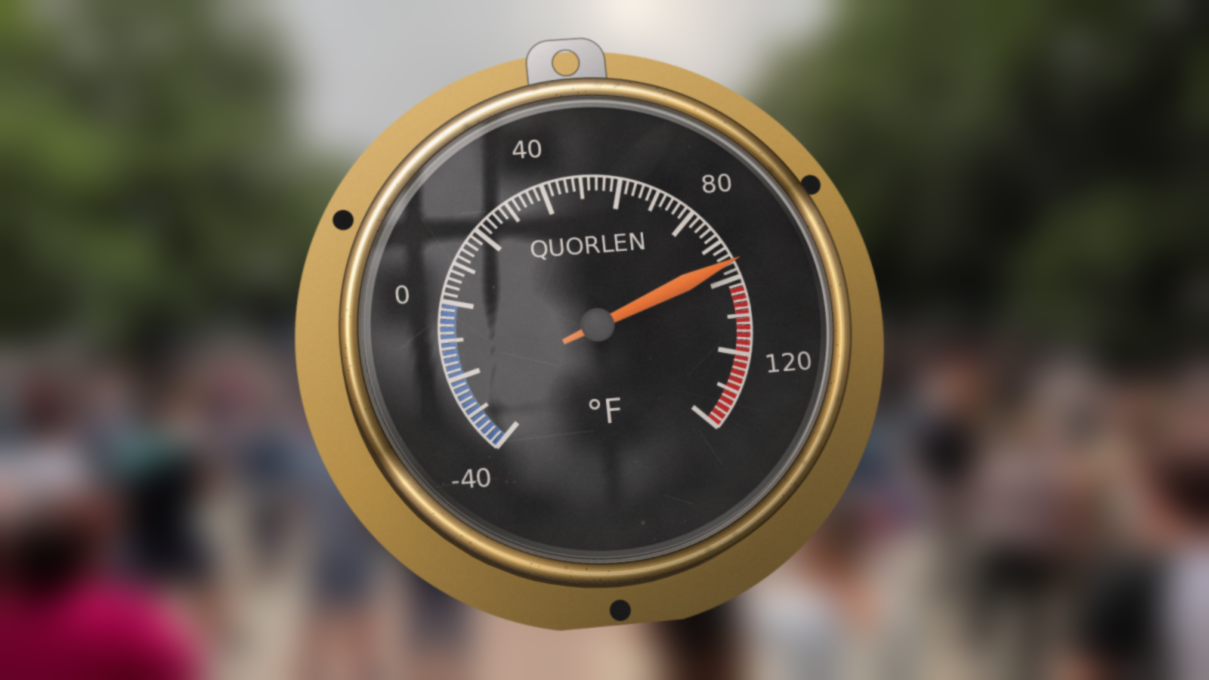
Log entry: 96 °F
